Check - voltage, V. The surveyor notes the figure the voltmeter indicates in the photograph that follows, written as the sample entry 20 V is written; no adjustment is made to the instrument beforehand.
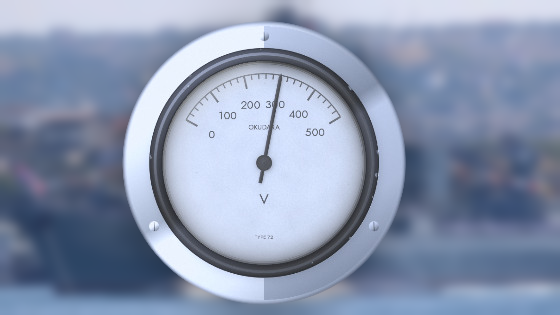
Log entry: 300 V
